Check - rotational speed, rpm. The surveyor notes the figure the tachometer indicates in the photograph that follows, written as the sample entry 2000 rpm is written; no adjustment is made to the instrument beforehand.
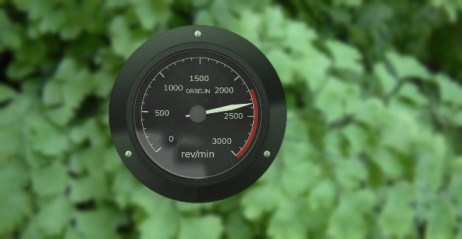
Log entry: 2350 rpm
